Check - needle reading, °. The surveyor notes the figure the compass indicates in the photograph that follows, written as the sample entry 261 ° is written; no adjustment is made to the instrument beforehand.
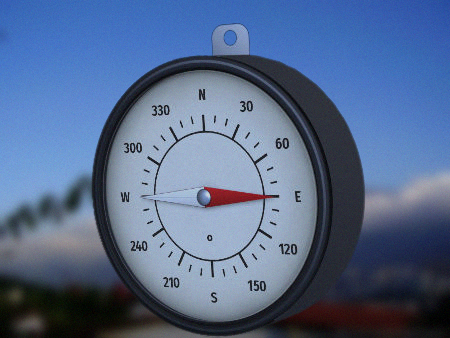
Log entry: 90 °
